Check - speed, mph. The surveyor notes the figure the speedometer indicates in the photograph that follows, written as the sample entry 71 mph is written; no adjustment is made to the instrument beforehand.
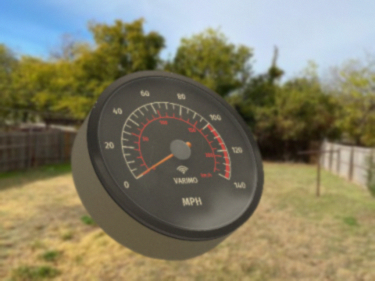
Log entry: 0 mph
